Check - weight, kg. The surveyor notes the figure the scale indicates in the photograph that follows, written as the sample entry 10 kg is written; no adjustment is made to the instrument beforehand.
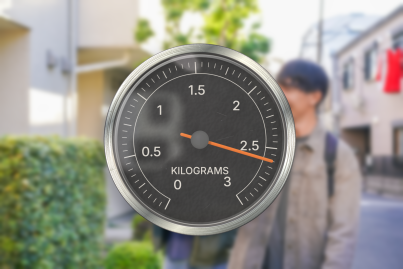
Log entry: 2.6 kg
